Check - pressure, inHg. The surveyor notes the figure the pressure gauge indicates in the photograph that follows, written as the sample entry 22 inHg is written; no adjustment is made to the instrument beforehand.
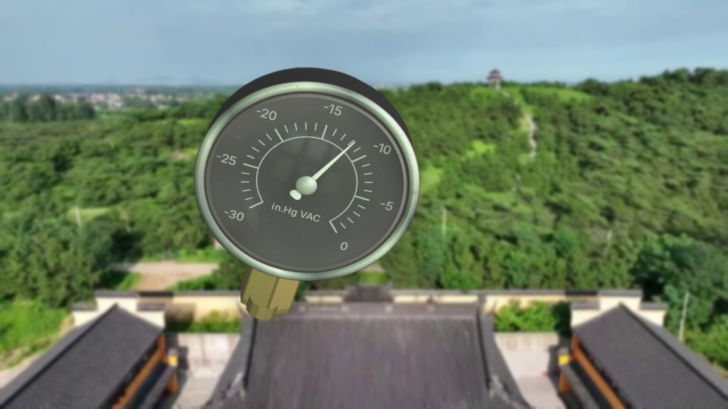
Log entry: -12 inHg
